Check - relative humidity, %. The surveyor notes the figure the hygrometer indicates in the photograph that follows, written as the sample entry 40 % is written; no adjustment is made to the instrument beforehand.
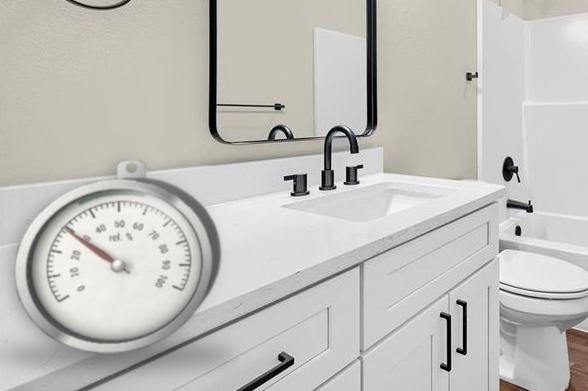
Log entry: 30 %
